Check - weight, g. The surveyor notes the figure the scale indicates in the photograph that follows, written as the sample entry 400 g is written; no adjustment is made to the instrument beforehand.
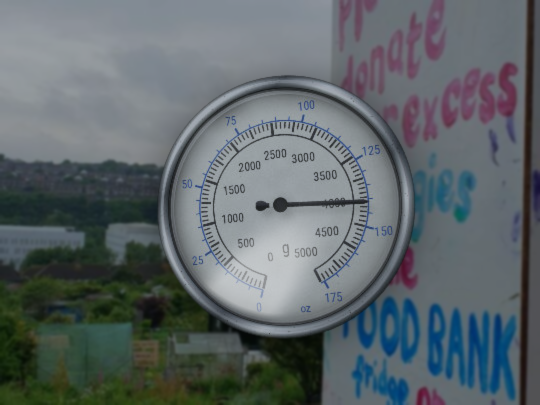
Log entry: 4000 g
